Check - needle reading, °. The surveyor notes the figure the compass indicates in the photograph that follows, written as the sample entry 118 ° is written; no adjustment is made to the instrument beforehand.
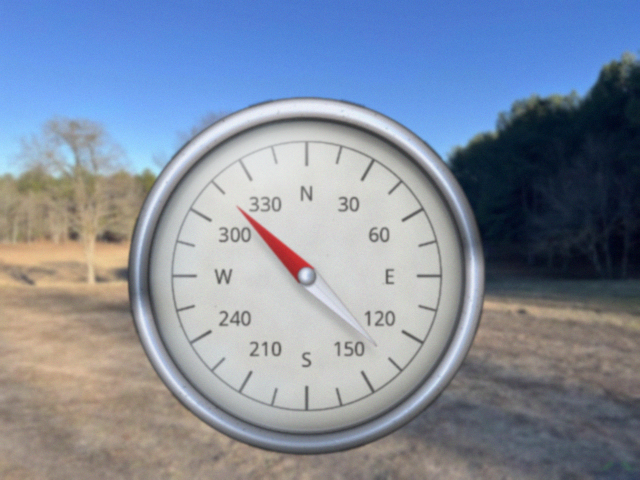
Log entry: 315 °
